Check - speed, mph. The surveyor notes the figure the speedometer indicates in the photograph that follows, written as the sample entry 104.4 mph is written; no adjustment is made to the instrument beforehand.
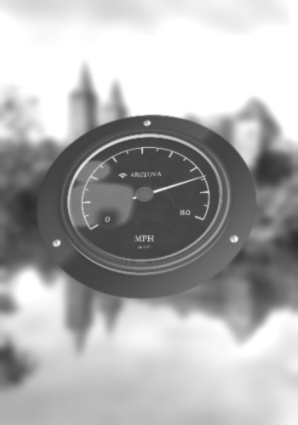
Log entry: 65 mph
